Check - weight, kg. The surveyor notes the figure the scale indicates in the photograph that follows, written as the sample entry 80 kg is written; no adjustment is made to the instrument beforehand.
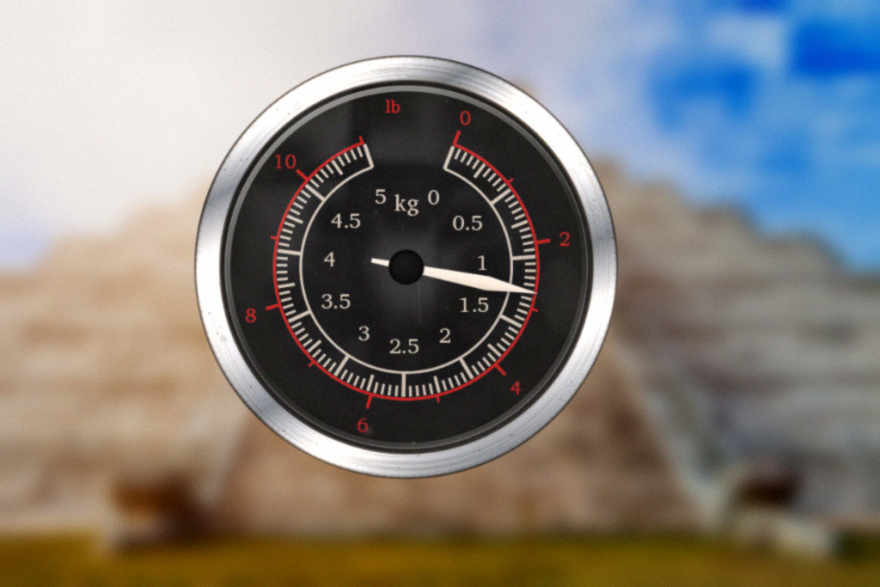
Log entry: 1.25 kg
